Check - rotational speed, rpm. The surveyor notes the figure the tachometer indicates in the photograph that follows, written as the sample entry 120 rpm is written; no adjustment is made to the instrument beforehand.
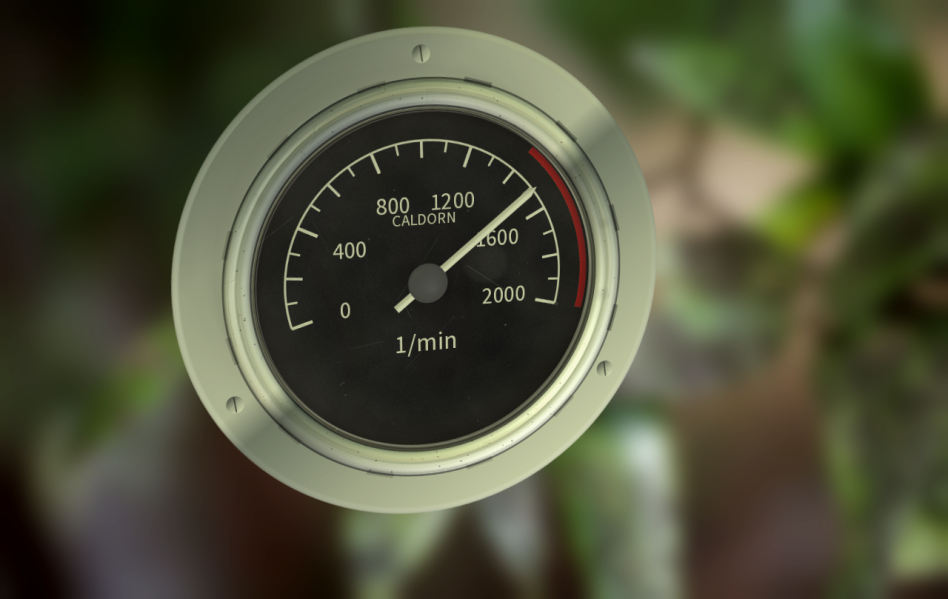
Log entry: 1500 rpm
